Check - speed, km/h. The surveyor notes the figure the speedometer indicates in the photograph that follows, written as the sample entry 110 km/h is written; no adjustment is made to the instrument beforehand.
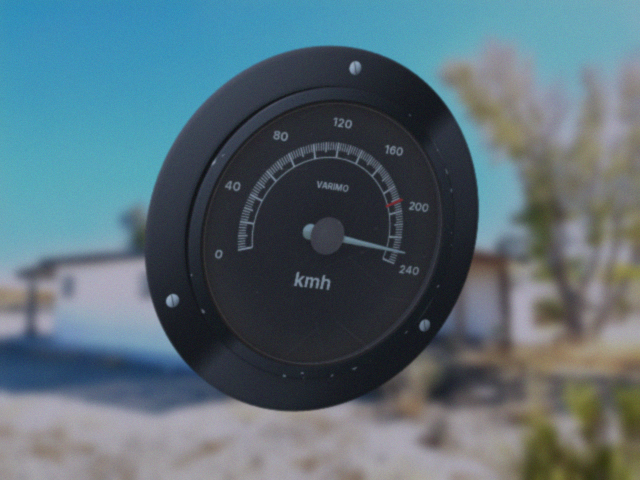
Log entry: 230 km/h
